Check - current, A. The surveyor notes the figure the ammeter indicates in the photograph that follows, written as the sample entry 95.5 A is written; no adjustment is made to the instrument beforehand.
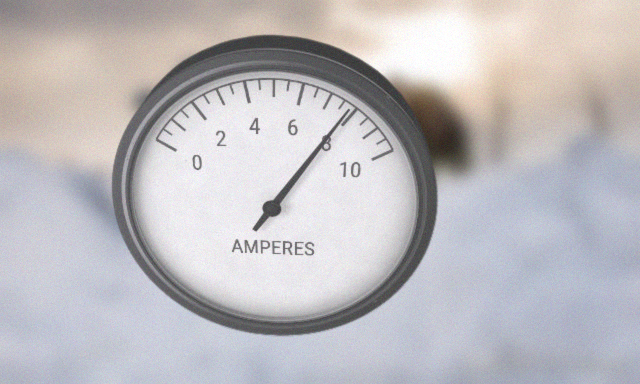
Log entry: 7.75 A
